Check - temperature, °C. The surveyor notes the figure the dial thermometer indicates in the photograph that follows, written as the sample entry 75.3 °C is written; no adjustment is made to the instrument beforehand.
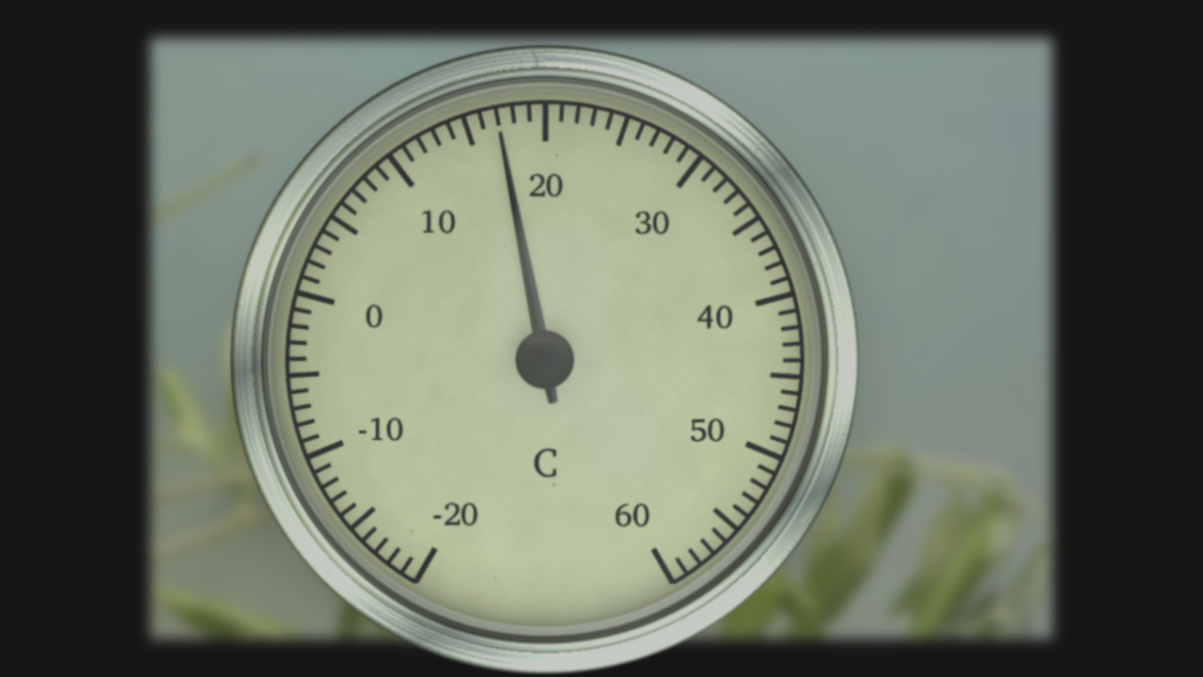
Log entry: 17 °C
